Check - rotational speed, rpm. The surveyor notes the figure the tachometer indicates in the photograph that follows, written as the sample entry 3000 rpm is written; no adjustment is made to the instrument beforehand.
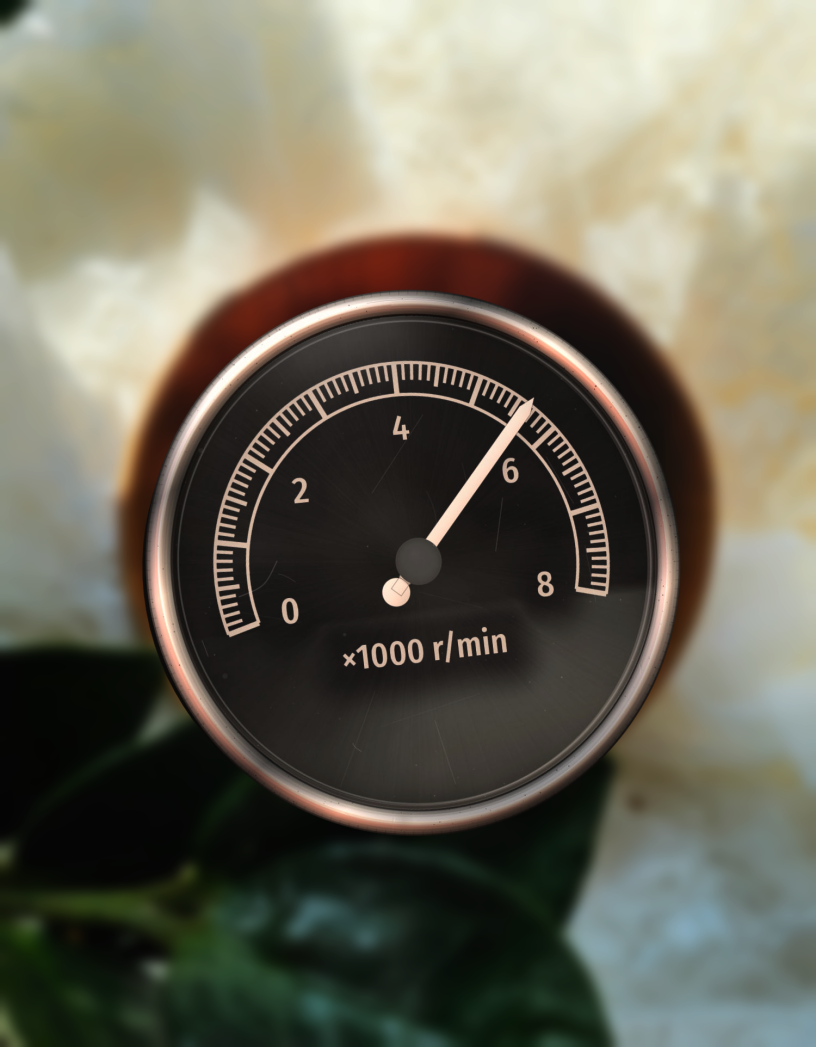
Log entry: 5600 rpm
